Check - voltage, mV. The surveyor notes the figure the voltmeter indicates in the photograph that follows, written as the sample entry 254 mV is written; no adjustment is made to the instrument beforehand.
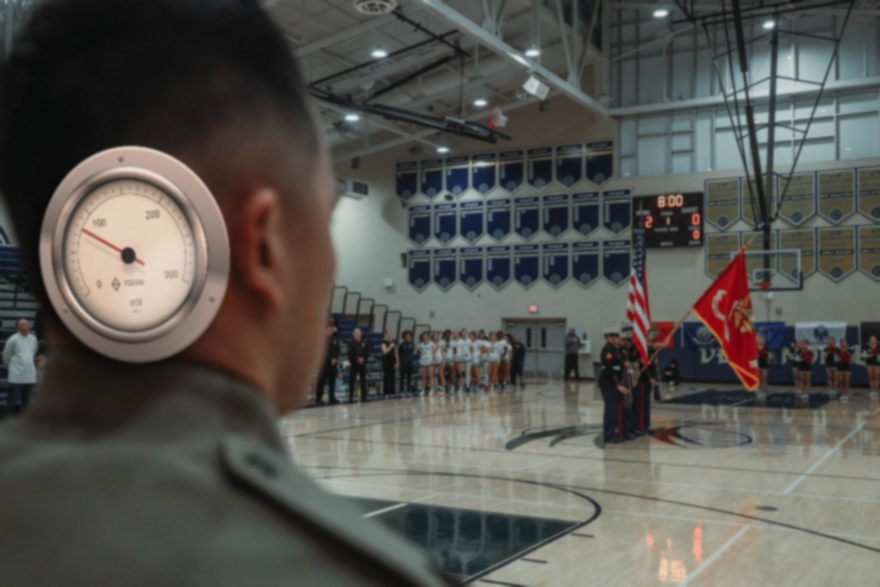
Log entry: 80 mV
